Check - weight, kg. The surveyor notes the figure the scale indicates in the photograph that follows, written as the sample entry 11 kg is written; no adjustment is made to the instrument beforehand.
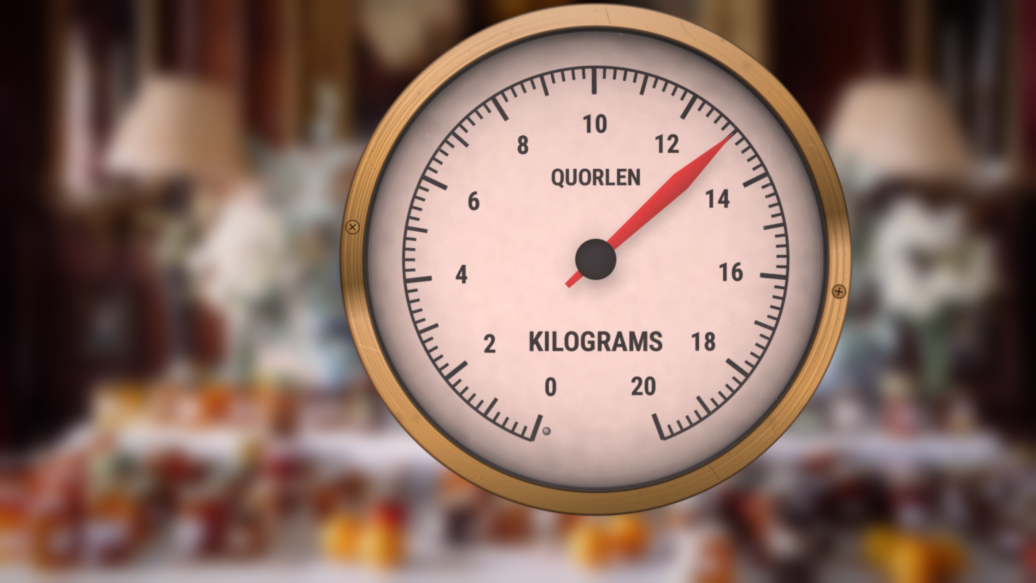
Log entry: 13 kg
